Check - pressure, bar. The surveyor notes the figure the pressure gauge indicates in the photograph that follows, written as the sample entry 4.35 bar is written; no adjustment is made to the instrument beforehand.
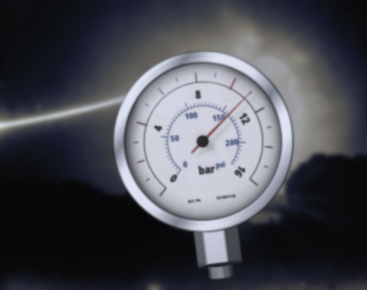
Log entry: 11 bar
